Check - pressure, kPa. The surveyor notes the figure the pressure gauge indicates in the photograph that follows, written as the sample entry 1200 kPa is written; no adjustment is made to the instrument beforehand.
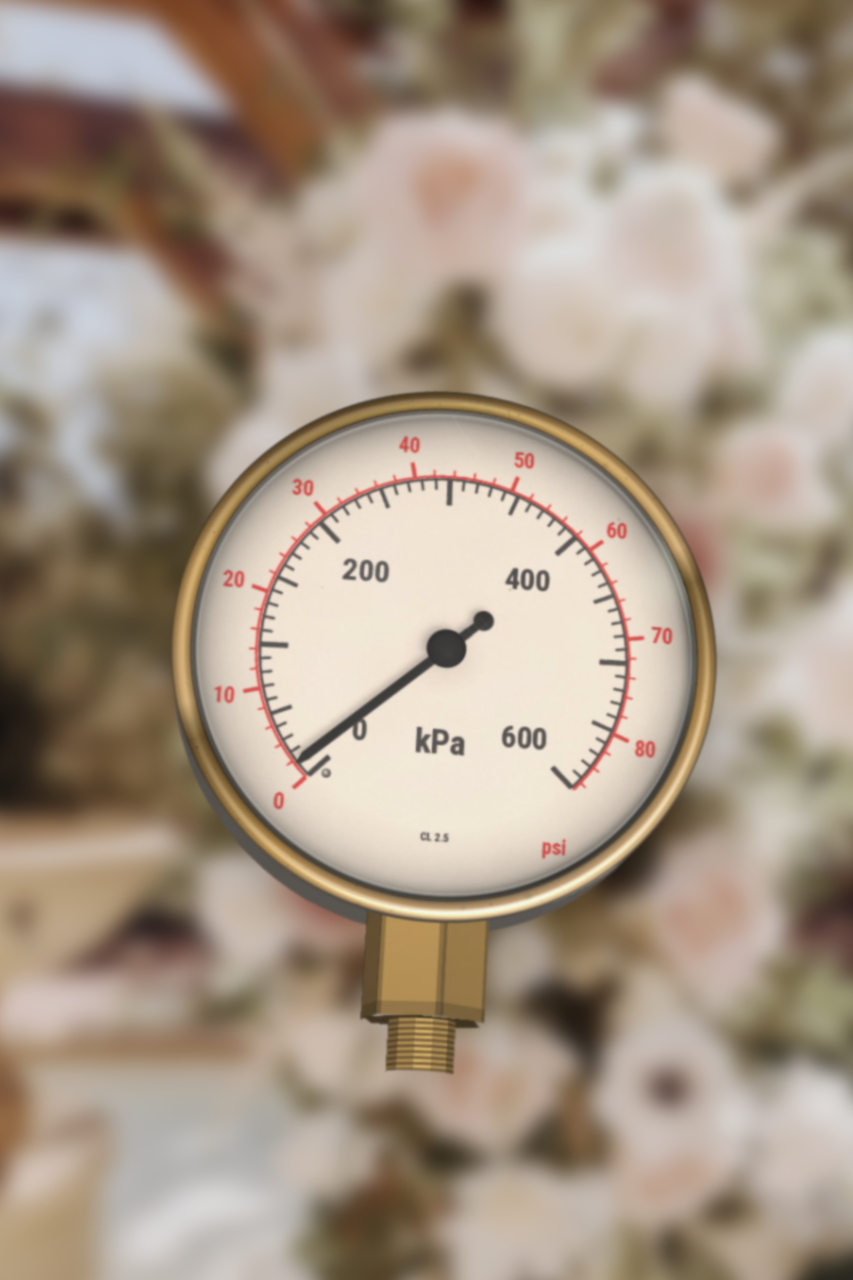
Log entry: 10 kPa
